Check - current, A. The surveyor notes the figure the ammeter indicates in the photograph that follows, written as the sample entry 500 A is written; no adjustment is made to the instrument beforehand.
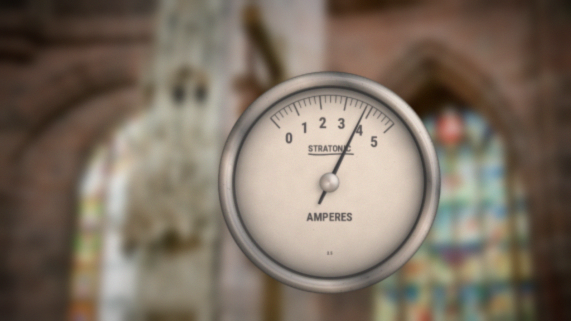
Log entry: 3.8 A
